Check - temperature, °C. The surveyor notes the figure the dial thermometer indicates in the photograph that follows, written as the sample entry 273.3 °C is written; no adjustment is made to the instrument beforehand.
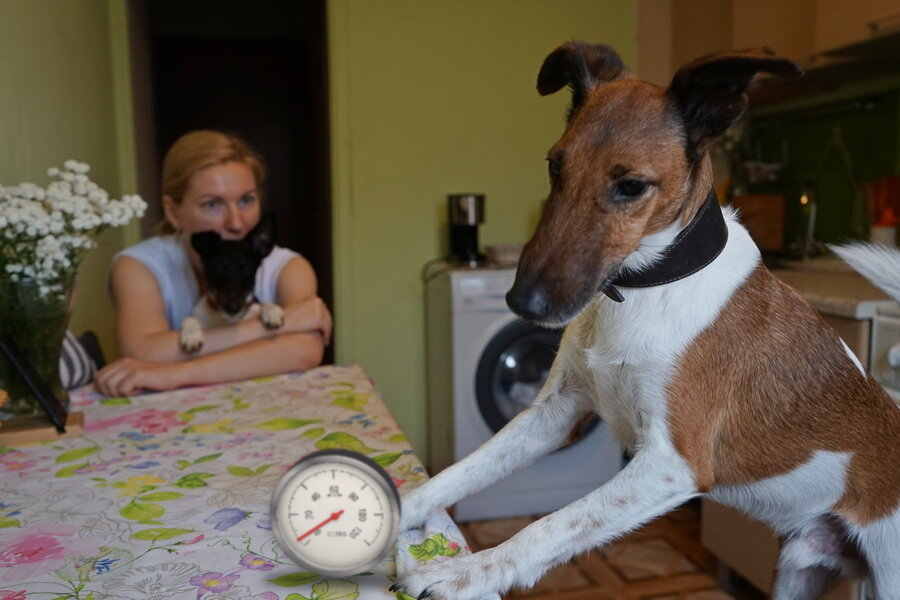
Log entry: 5 °C
